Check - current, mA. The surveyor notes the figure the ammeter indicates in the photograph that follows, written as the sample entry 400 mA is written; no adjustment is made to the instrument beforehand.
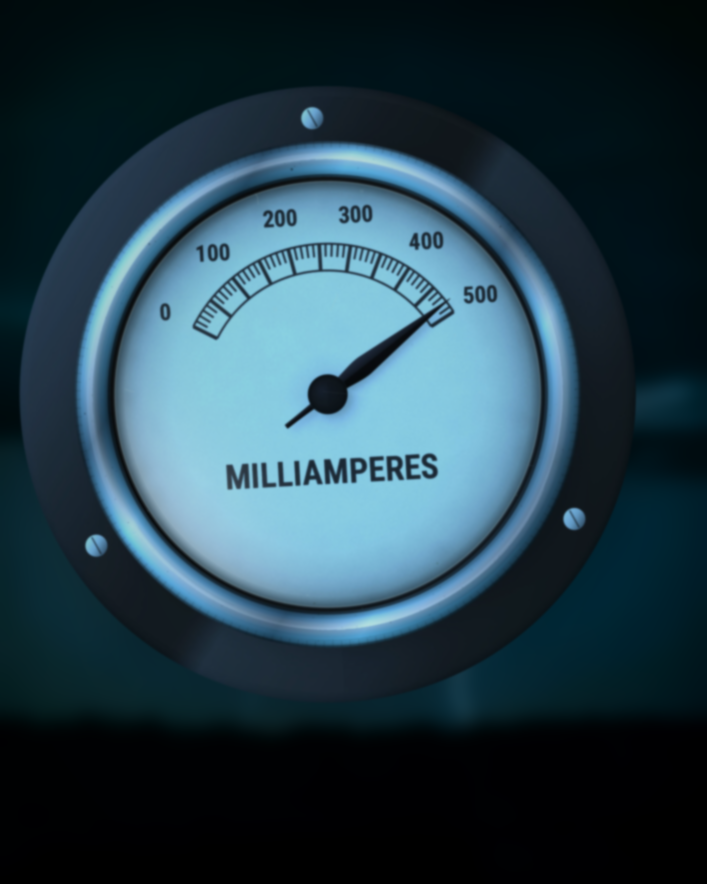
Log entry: 480 mA
